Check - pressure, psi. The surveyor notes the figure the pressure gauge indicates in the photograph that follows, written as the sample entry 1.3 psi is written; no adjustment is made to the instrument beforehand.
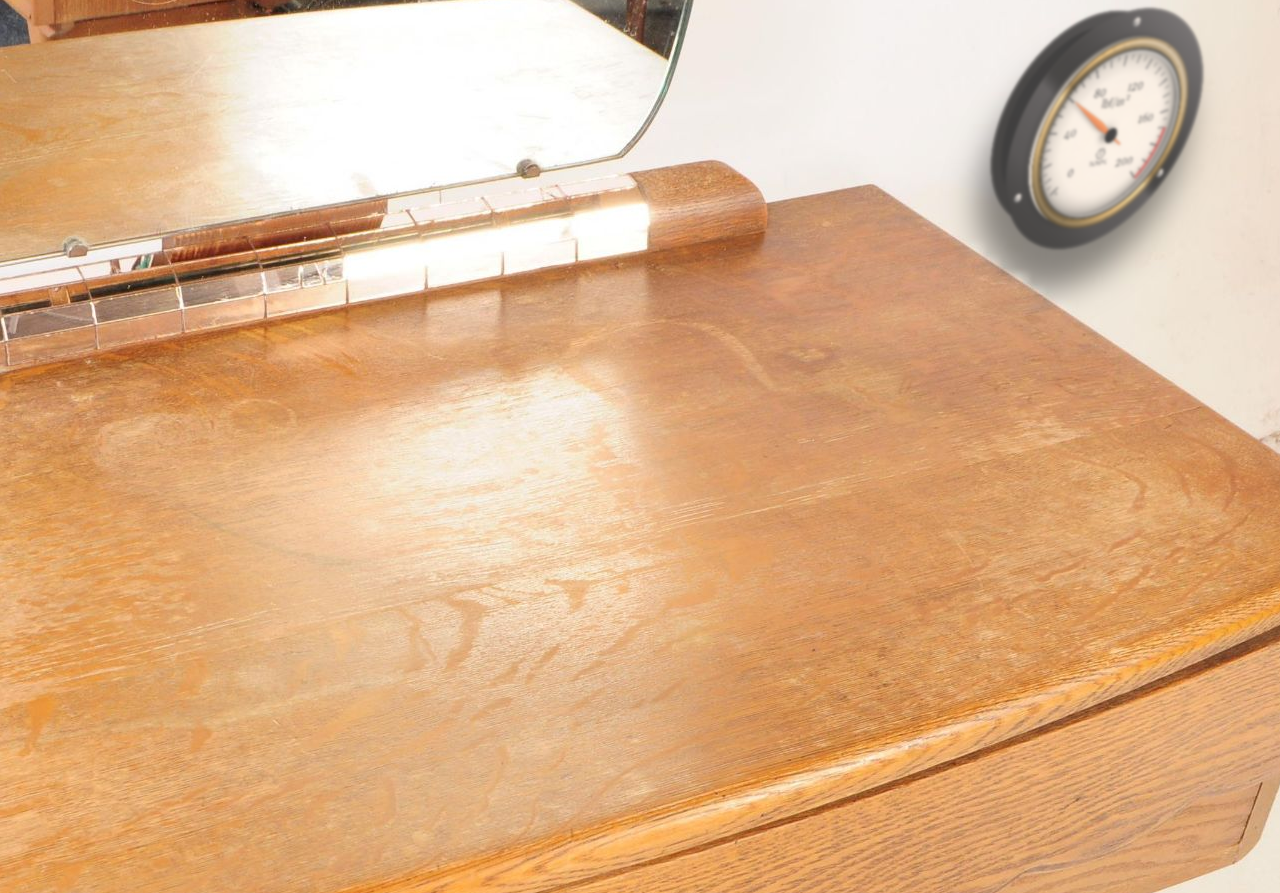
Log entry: 60 psi
